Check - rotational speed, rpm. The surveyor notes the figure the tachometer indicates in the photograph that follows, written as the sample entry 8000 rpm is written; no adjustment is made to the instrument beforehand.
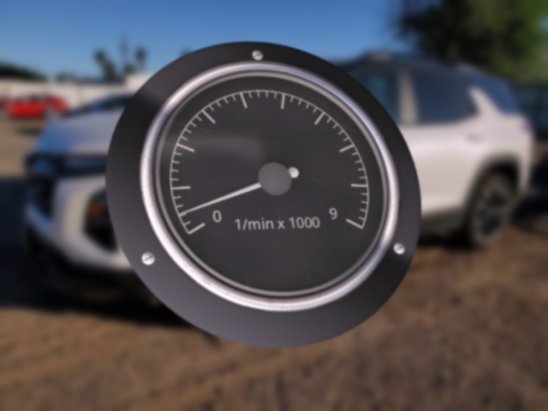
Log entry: 400 rpm
